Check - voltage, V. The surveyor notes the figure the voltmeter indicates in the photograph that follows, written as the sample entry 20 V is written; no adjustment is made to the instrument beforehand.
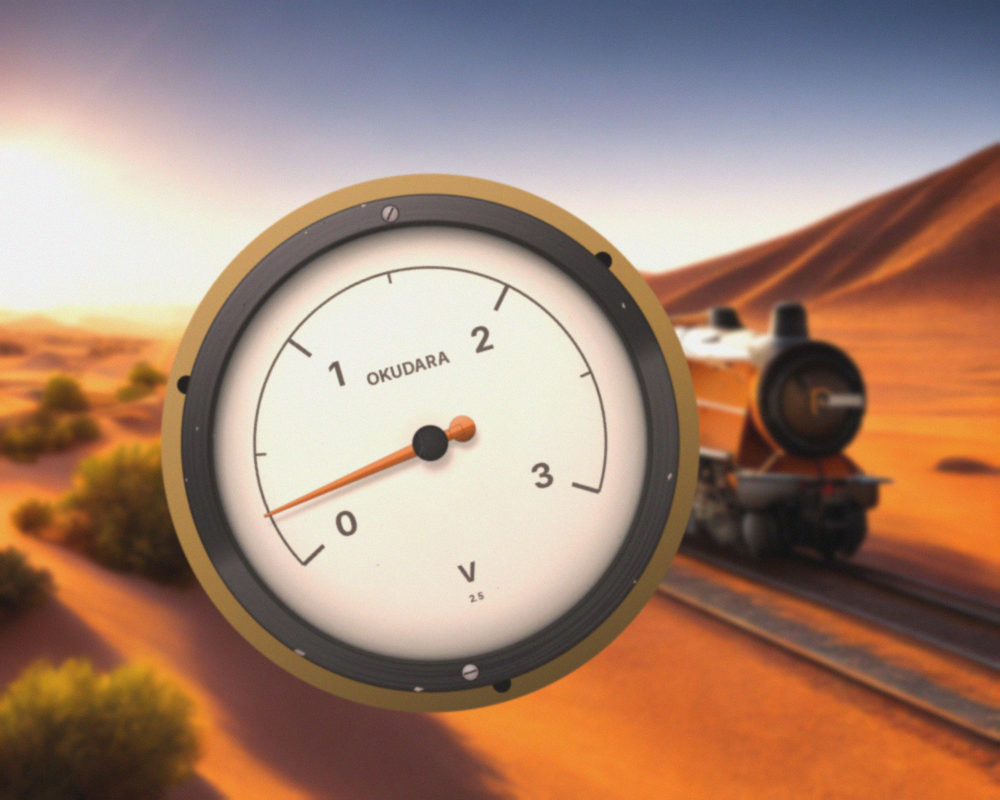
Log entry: 0.25 V
